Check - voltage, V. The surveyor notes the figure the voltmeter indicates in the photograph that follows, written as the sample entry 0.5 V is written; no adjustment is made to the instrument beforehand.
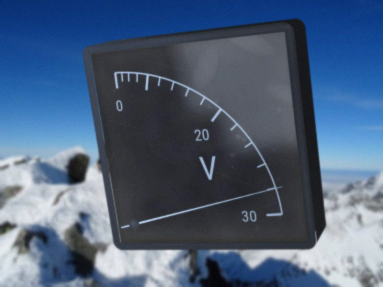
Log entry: 28 V
